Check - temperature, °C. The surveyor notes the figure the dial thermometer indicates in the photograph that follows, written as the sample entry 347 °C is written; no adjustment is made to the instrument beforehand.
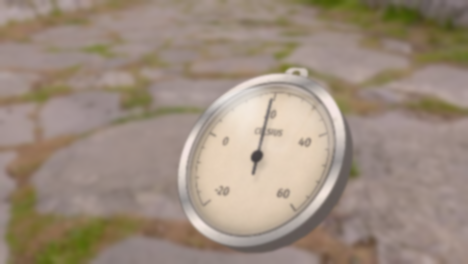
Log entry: 20 °C
